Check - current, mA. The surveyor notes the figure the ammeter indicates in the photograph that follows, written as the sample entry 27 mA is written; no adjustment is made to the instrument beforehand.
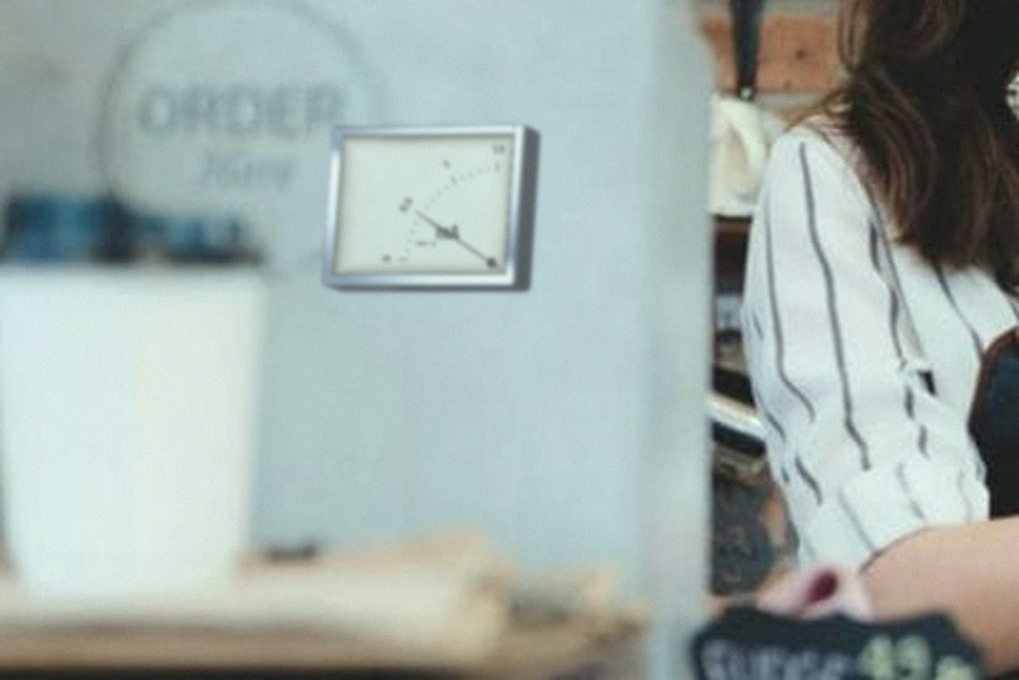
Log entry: 0.5 mA
